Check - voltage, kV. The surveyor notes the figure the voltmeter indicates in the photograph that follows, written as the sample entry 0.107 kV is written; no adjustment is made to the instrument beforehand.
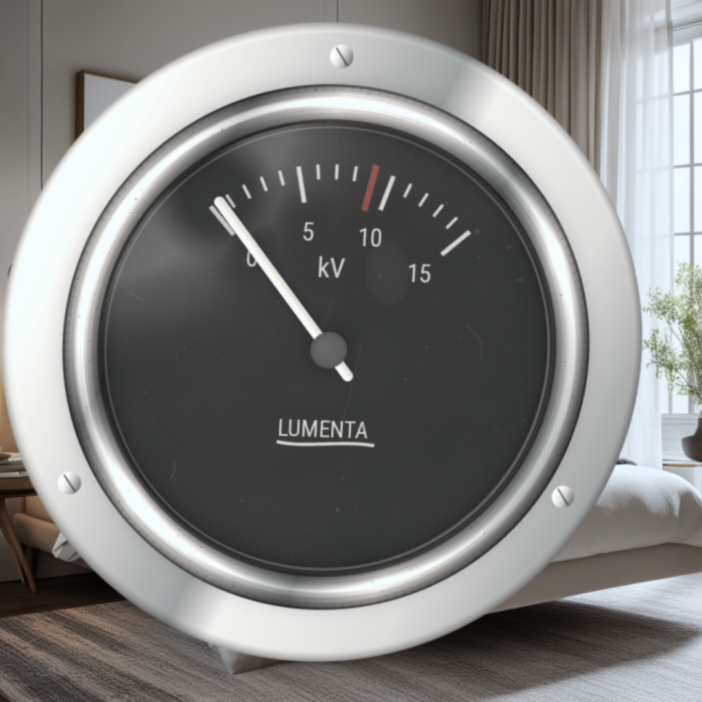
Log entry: 0.5 kV
